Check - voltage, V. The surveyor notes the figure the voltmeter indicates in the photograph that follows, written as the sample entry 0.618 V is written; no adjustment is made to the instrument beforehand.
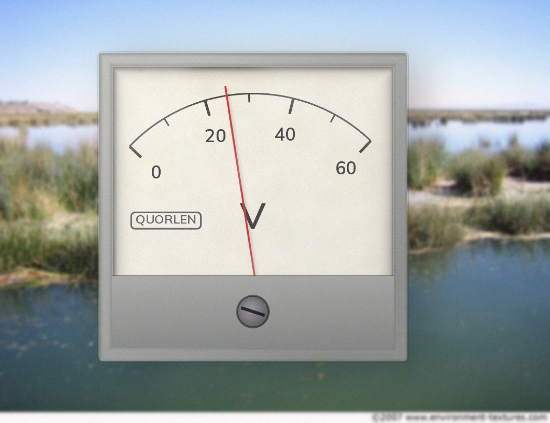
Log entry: 25 V
